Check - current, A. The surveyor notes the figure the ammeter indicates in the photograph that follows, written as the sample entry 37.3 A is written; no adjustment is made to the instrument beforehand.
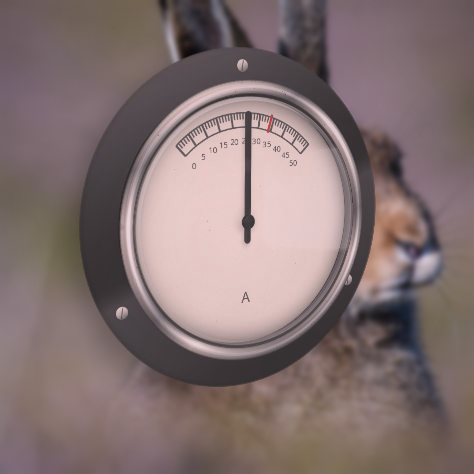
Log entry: 25 A
